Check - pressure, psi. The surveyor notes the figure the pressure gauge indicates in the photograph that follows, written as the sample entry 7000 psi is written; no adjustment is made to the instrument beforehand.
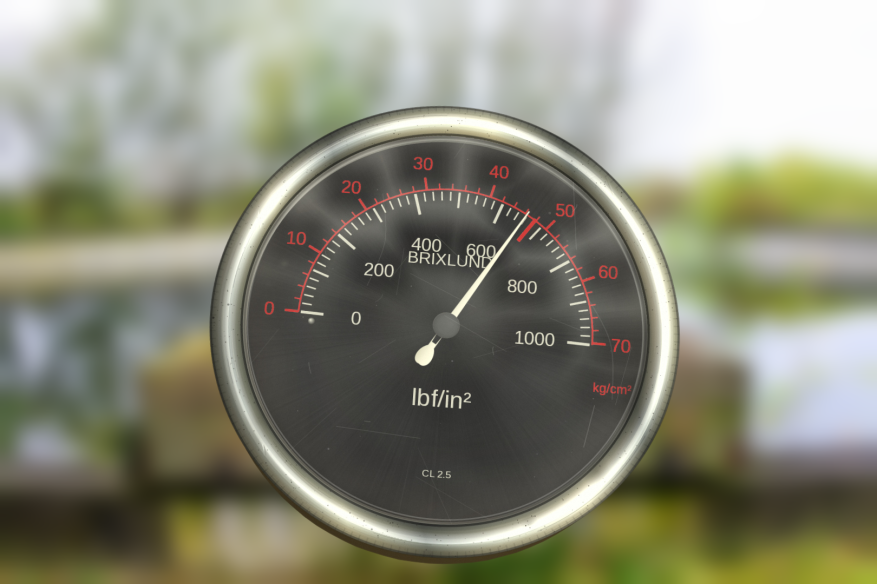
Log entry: 660 psi
